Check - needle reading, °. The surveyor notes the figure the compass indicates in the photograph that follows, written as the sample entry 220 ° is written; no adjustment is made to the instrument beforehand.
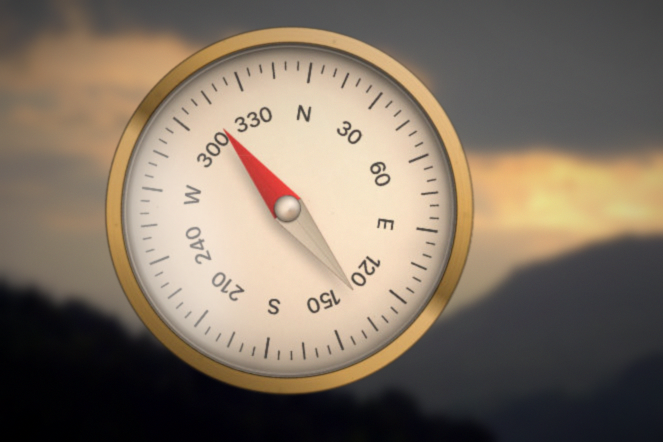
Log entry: 312.5 °
